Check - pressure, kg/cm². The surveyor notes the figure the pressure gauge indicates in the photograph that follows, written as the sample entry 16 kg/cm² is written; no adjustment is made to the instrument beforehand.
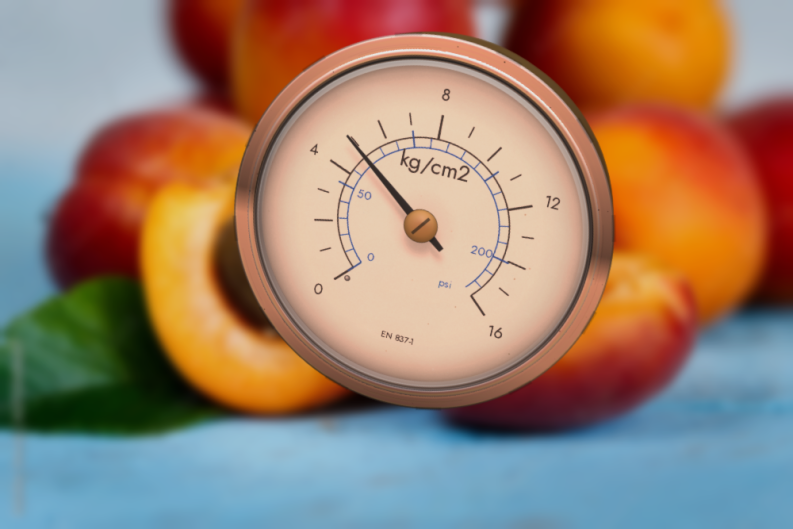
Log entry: 5 kg/cm²
